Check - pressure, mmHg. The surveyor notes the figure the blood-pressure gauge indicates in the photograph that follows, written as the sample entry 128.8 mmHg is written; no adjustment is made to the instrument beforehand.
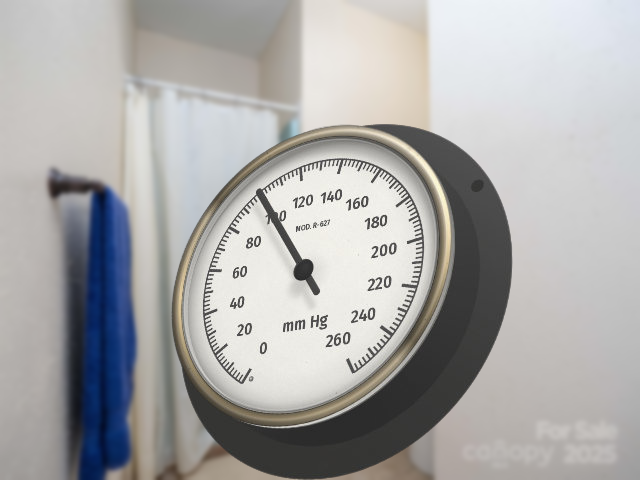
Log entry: 100 mmHg
